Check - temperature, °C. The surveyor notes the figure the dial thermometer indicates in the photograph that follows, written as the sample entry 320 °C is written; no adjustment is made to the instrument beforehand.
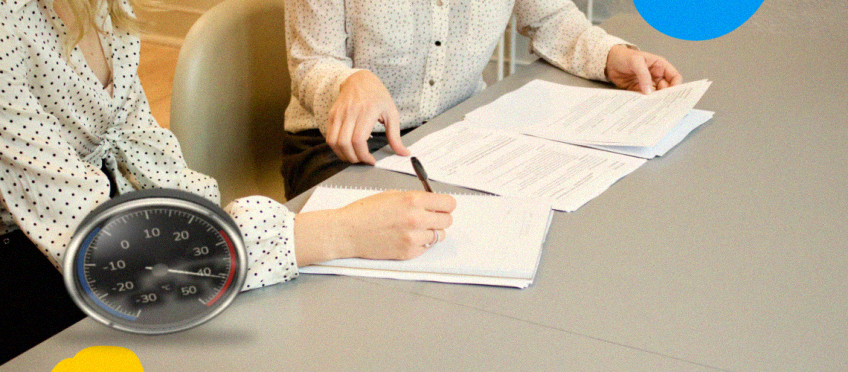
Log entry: 40 °C
